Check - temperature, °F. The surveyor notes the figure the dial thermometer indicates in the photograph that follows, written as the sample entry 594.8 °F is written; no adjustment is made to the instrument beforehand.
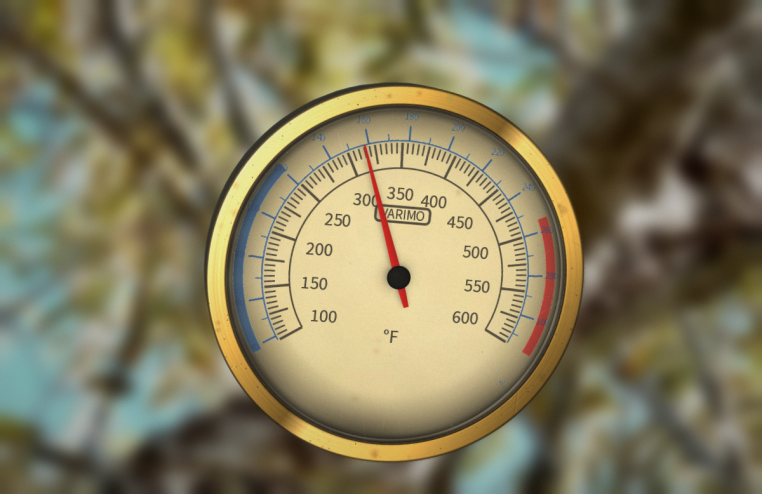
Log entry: 315 °F
